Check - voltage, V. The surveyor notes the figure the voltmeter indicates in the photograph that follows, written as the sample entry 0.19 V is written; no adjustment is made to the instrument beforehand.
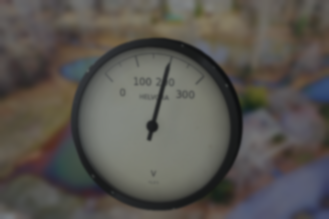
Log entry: 200 V
